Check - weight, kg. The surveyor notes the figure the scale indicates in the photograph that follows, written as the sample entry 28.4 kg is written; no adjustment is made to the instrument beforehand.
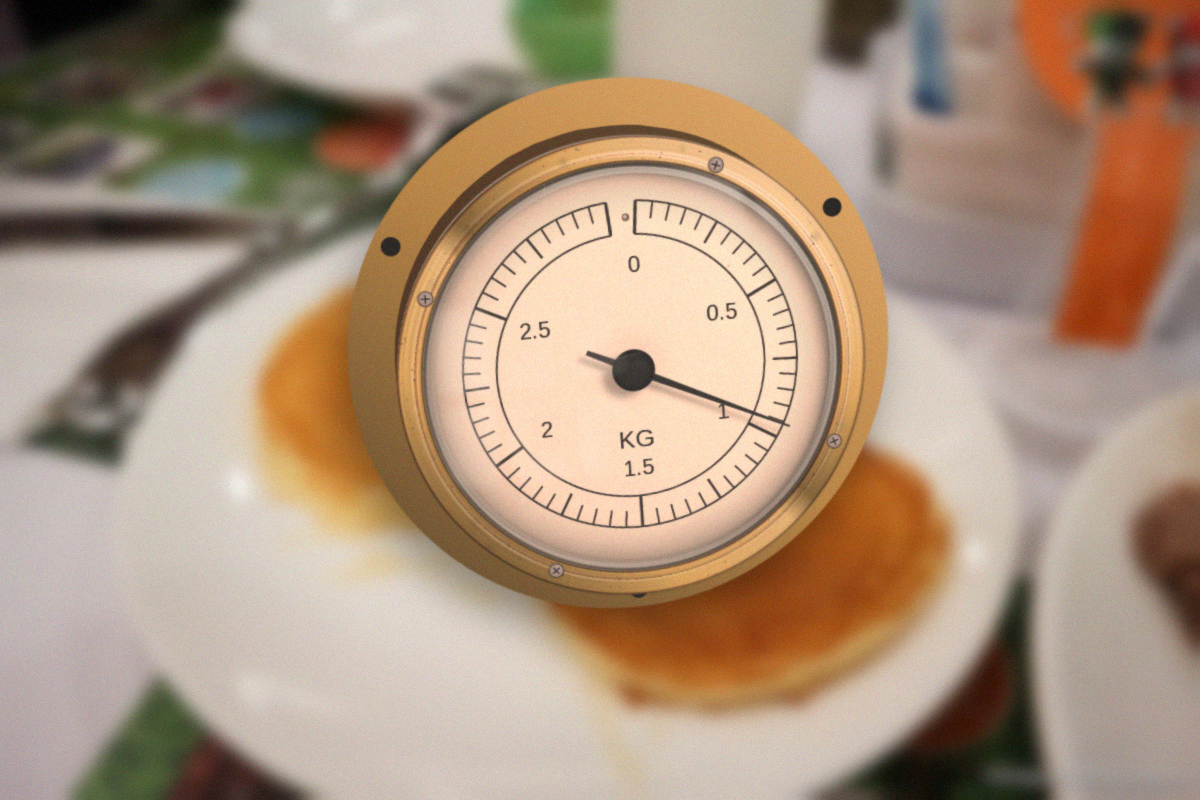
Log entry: 0.95 kg
